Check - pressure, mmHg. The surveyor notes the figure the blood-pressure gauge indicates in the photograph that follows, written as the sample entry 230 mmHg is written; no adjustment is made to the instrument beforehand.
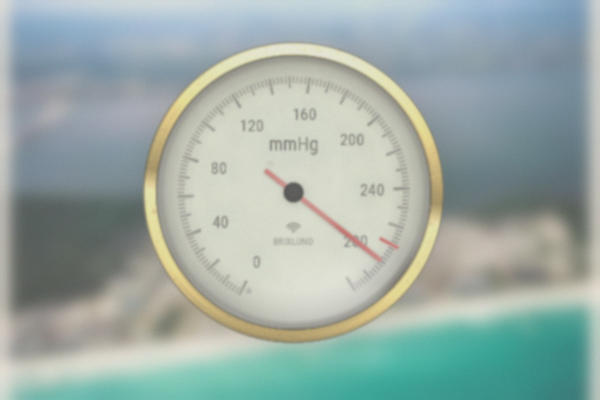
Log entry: 280 mmHg
